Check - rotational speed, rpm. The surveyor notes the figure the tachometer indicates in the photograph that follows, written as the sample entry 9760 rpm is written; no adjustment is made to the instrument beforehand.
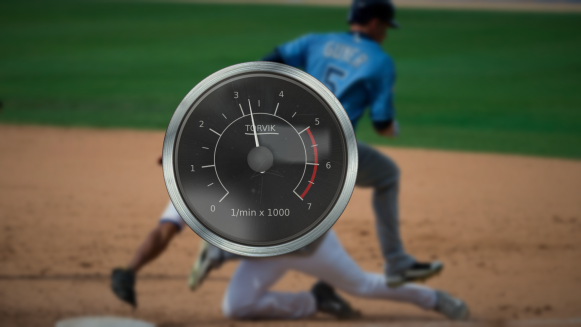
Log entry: 3250 rpm
